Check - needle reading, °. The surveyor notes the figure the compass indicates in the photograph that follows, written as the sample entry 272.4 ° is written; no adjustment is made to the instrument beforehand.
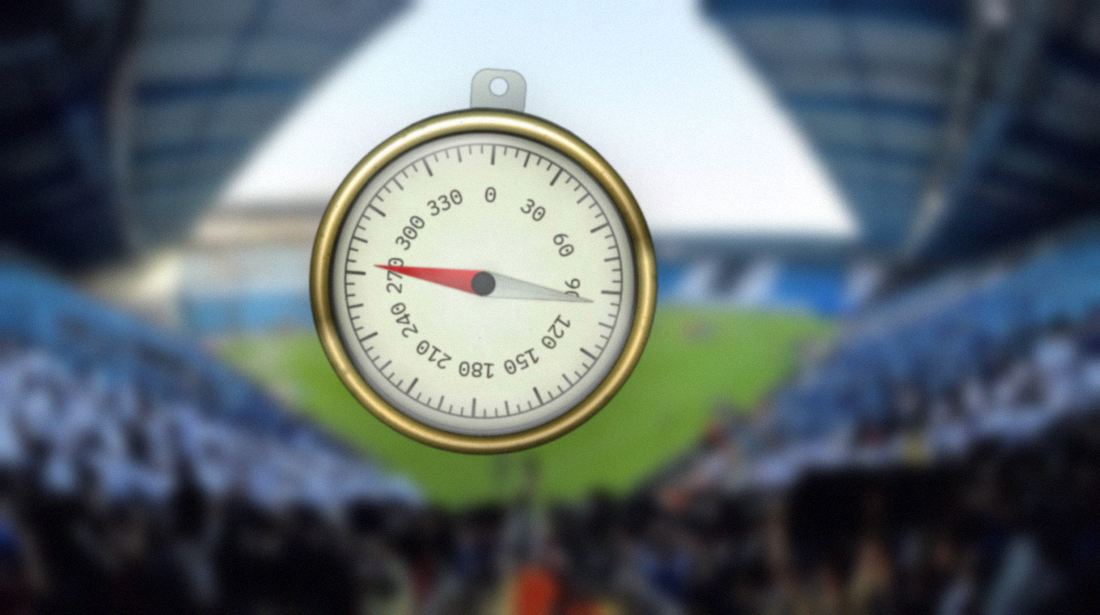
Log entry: 275 °
